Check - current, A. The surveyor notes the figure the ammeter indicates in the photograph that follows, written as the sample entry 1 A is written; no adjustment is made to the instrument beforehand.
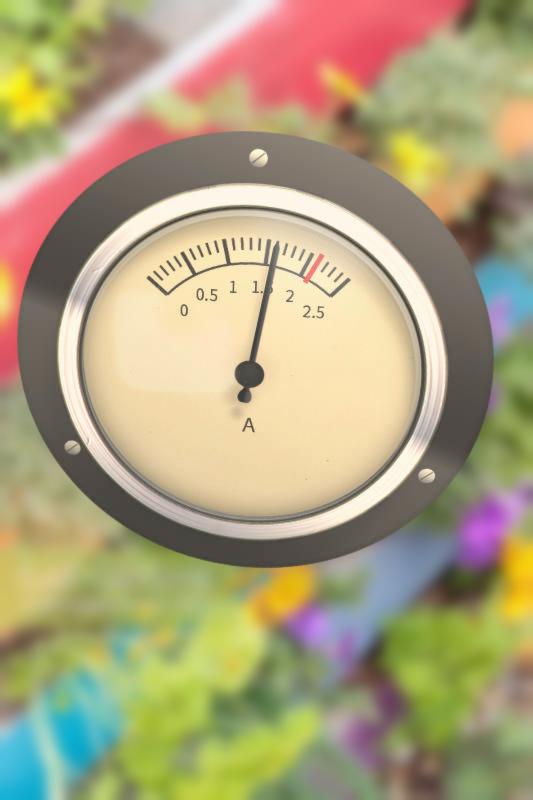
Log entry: 1.6 A
